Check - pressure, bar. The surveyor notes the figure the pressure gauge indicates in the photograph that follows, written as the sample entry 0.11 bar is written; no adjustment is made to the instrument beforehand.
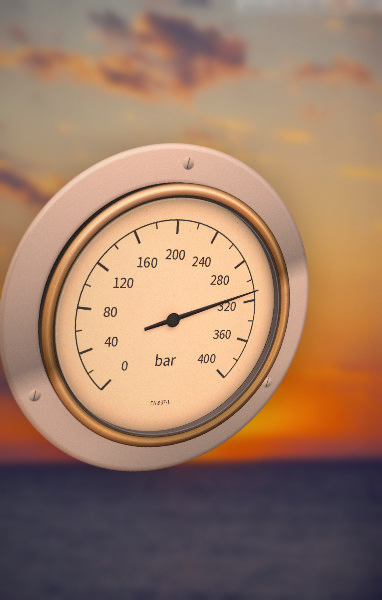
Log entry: 310 bar
